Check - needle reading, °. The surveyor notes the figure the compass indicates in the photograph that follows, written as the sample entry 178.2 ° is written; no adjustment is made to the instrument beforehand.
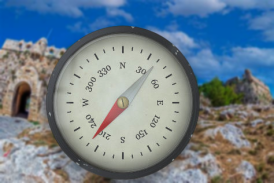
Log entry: 220 °
